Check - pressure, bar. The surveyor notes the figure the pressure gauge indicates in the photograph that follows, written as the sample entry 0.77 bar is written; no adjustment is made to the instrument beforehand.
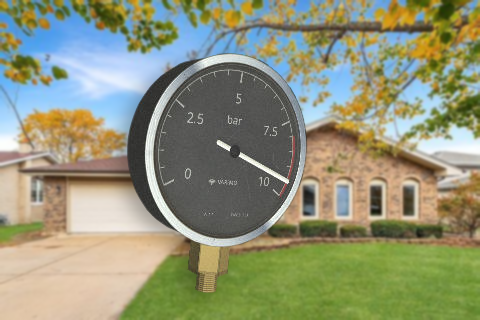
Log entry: 9.5 bar
